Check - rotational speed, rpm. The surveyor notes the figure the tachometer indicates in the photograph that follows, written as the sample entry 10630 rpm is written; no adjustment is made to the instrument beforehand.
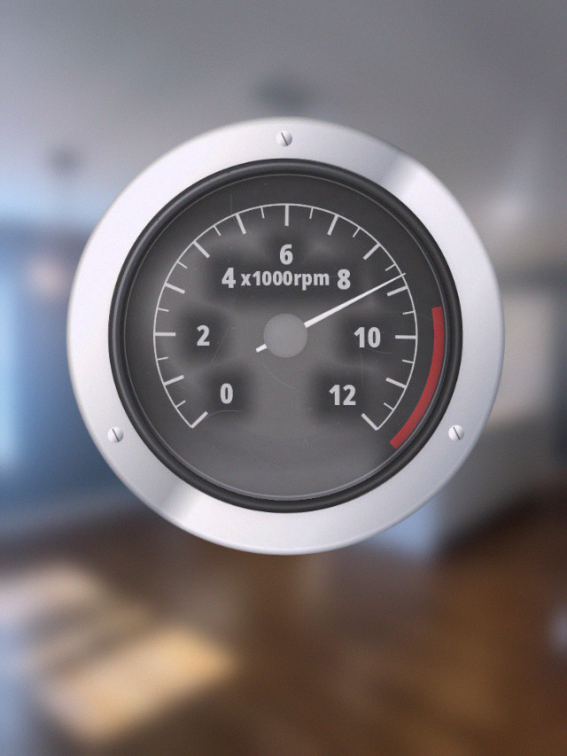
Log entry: 8750 rpm
